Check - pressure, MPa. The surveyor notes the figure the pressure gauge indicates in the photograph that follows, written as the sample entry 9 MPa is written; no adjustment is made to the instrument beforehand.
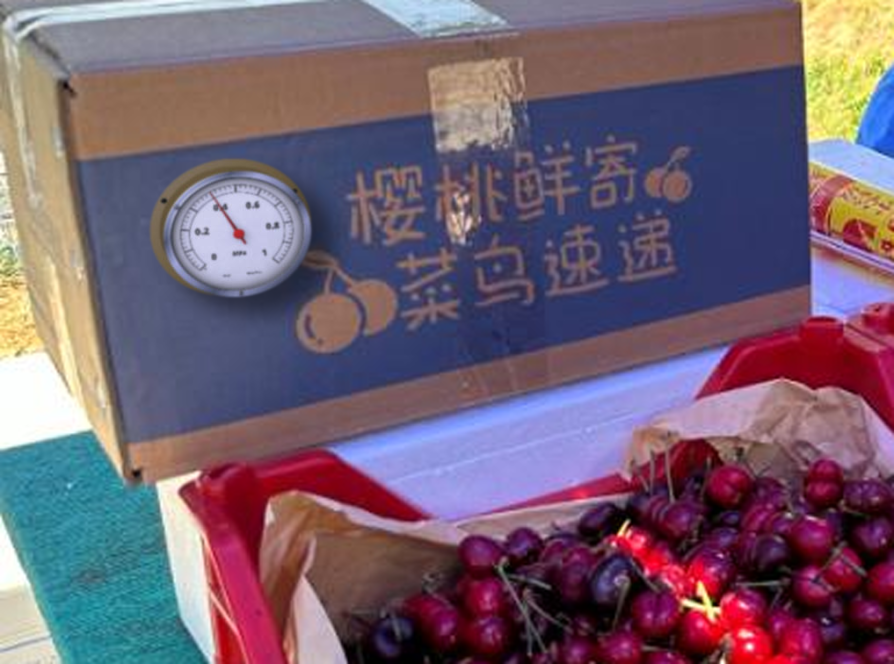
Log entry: 0.4 MPa
